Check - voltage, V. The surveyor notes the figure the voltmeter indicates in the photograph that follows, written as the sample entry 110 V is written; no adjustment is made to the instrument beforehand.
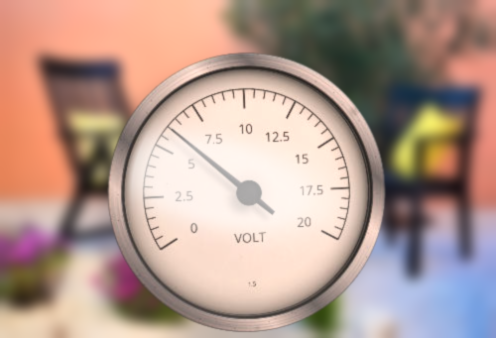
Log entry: 6 V
